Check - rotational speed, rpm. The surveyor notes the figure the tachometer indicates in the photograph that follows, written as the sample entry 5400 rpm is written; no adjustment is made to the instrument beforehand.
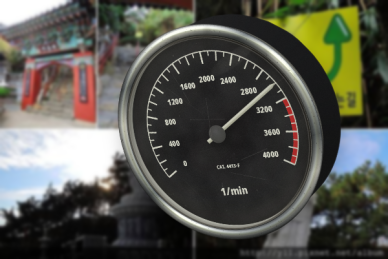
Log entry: 3000 rpm
